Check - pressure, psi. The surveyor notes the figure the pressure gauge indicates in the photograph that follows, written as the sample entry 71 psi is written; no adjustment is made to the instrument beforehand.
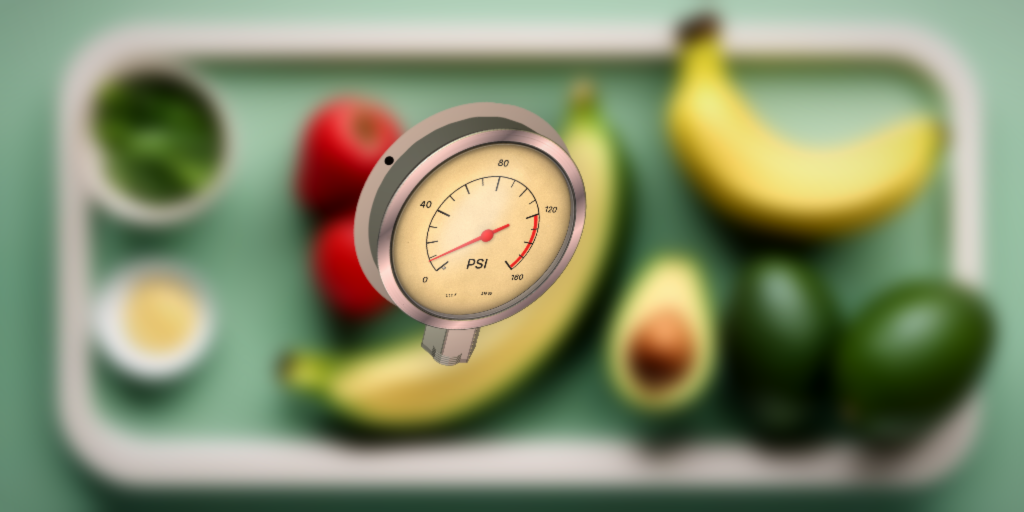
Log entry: 10 psi
